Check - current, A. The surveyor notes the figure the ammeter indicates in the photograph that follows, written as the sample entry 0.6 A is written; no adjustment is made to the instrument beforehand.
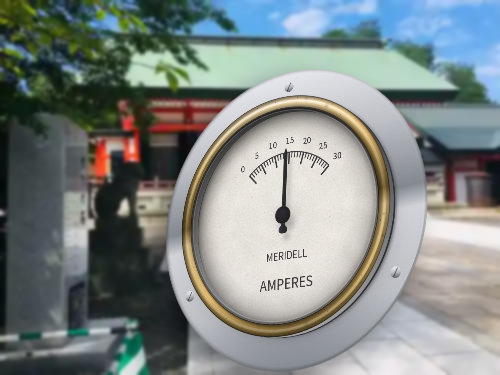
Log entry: 15 A
